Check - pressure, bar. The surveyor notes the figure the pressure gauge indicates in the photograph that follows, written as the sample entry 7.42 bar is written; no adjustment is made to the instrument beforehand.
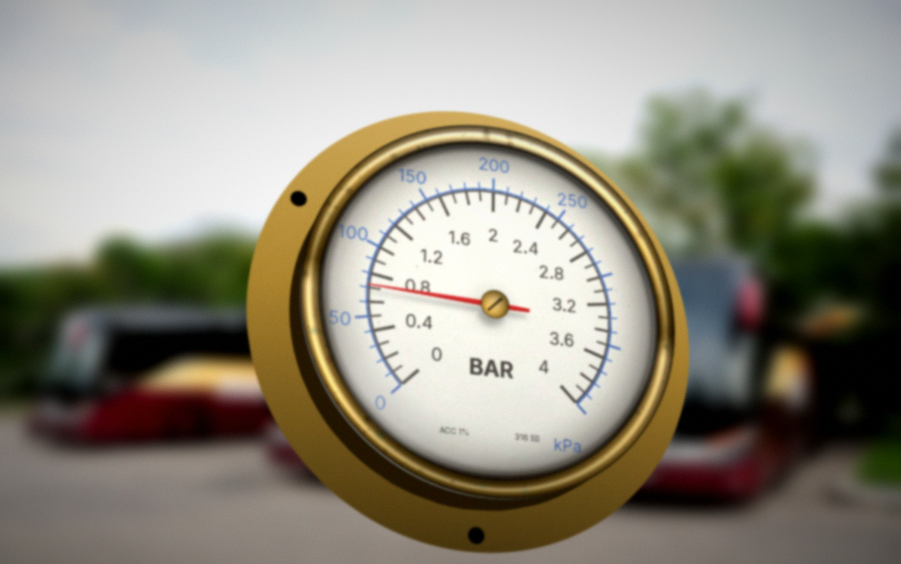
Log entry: 0.7 bar
